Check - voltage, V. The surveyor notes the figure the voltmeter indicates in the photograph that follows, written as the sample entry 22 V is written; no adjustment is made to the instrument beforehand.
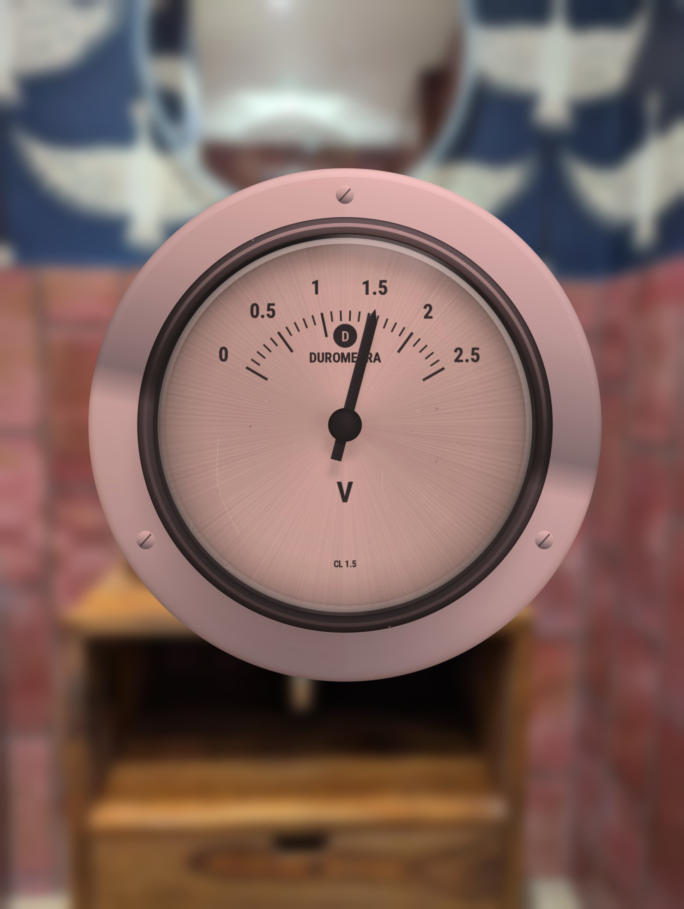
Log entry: 1.55 V
